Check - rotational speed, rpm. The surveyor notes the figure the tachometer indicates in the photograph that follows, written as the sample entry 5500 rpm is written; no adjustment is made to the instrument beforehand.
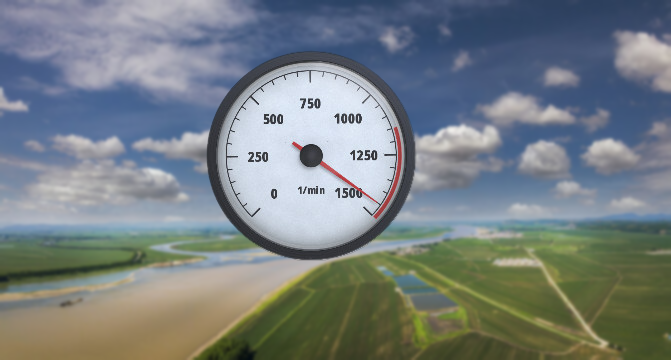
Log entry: 1450 rpm
